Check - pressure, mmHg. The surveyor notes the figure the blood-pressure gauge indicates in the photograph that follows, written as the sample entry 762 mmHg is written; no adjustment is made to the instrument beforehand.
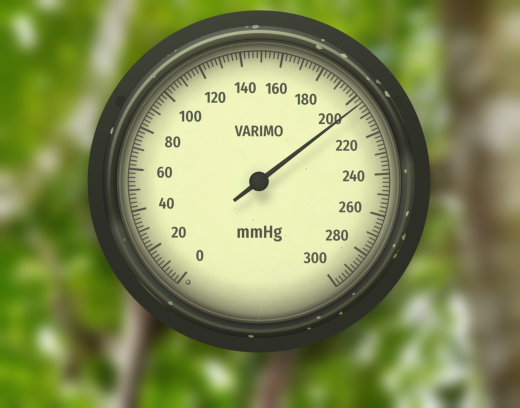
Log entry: 204 mmHg
